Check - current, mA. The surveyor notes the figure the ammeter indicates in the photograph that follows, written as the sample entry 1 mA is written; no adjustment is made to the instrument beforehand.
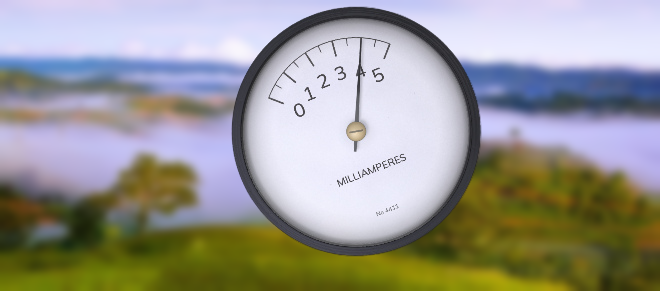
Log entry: 4 mA
